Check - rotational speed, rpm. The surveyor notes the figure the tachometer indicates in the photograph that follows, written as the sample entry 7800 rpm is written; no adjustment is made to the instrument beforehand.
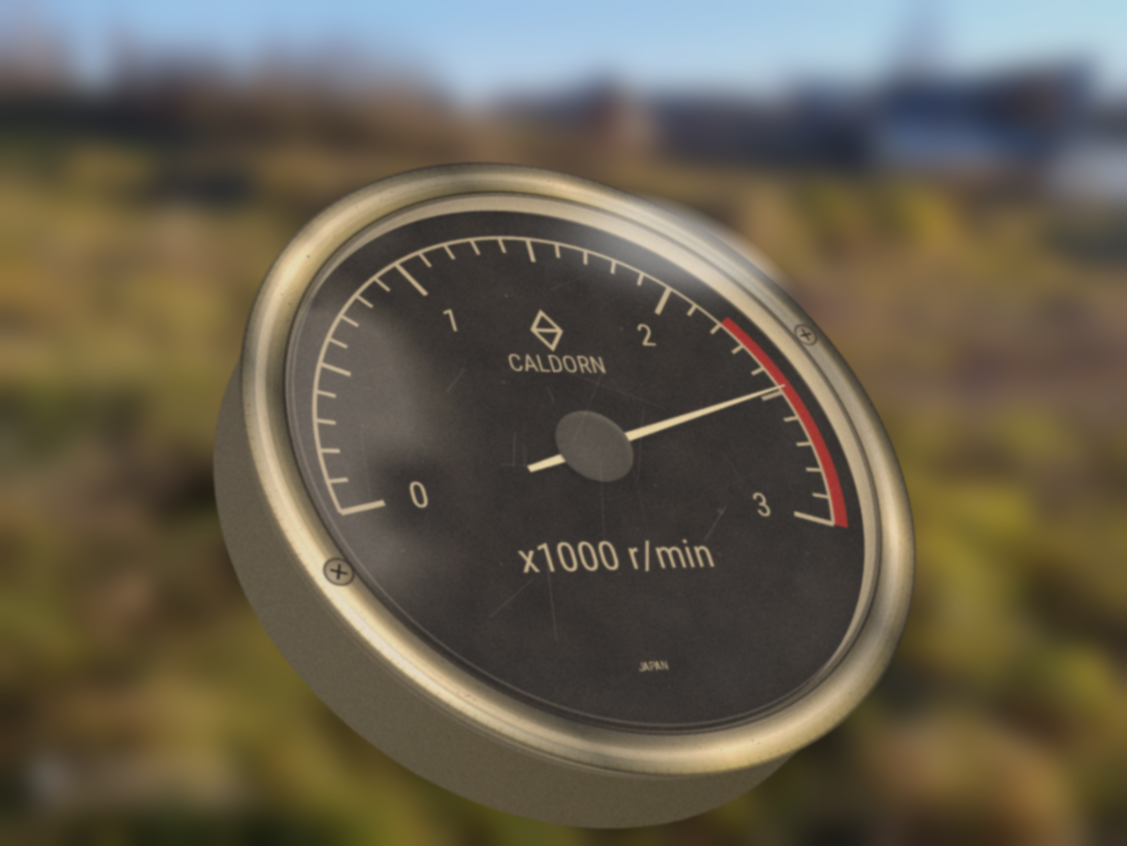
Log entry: 2500 rpm
